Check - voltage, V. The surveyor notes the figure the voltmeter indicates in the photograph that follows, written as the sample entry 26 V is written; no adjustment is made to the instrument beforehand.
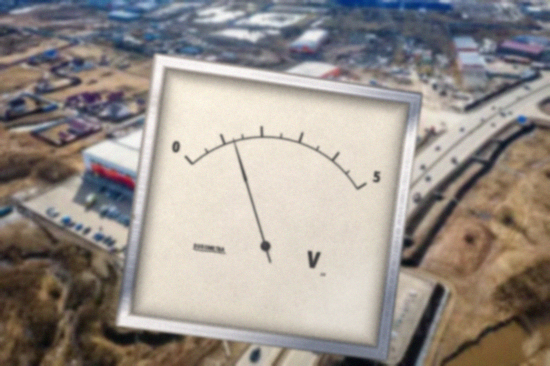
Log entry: 1.25 V
